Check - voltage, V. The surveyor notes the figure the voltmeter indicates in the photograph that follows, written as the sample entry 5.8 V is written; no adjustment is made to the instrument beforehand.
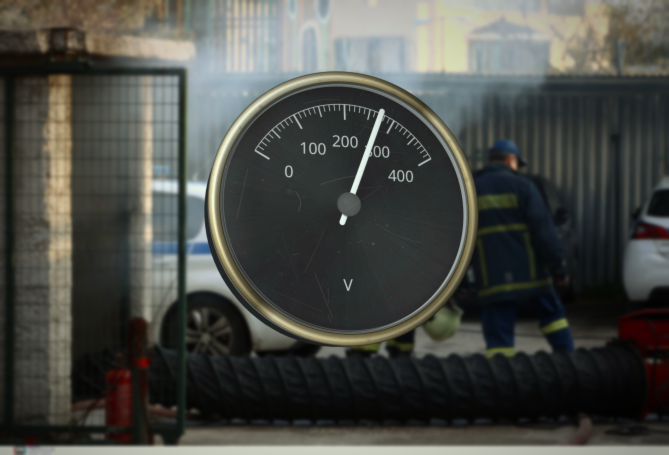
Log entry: 270 V
